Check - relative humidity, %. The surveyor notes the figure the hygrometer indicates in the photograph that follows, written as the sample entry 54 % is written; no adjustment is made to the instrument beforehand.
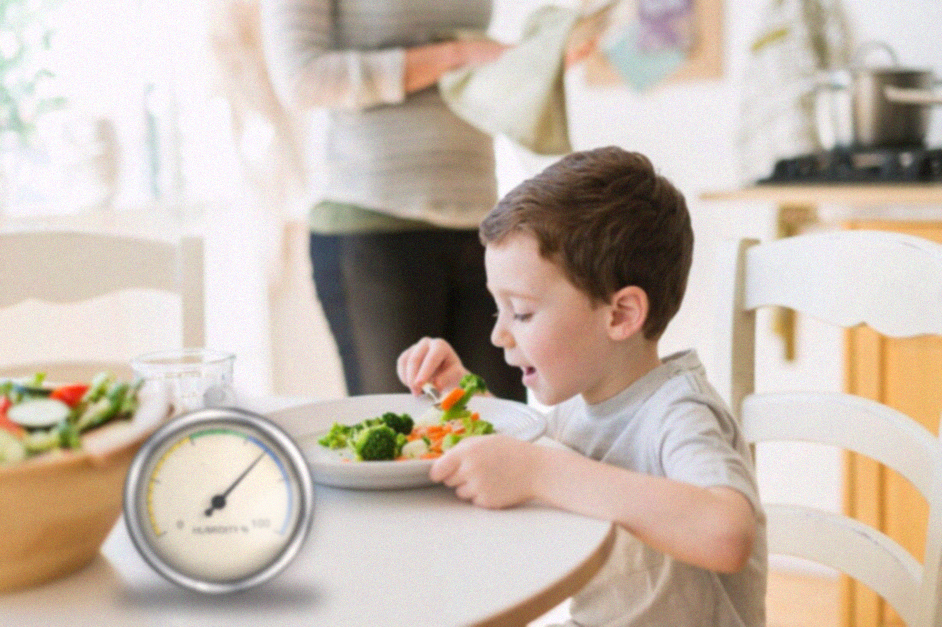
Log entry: 68 %
